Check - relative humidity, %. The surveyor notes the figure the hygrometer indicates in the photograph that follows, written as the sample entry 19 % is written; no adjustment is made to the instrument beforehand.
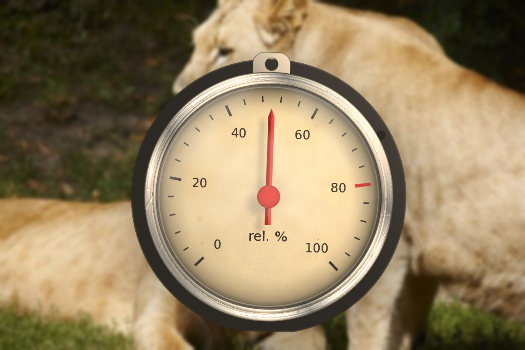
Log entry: 50 %
